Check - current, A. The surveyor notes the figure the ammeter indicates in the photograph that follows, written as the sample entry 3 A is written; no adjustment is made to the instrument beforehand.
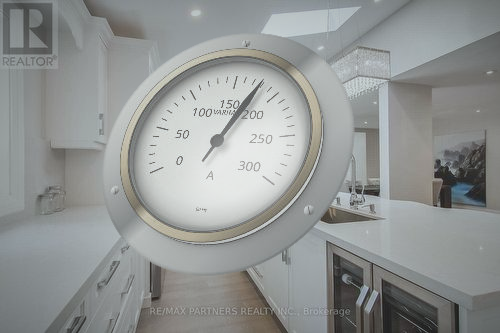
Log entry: 180 A
